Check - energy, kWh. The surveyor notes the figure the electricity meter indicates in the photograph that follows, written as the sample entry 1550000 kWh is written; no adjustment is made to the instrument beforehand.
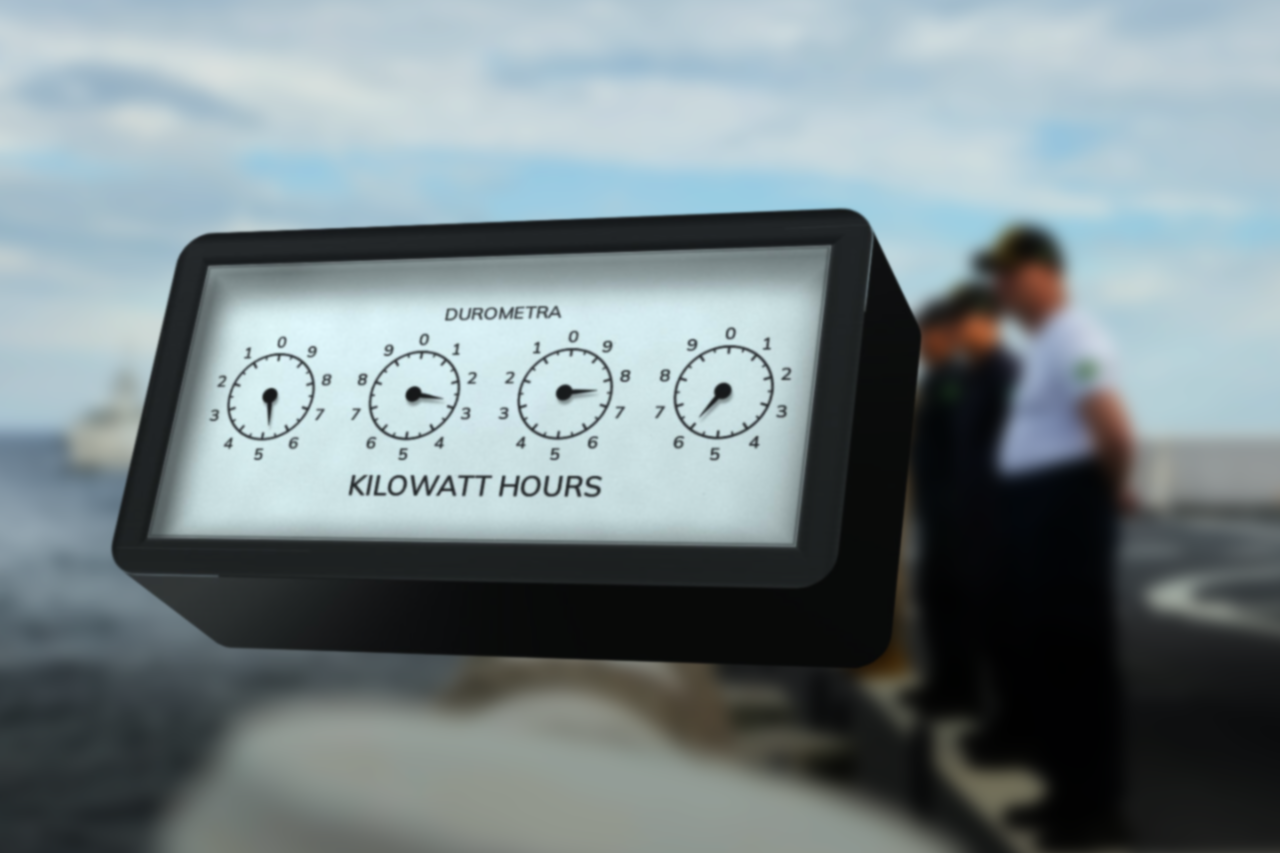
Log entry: 5276 kWh
